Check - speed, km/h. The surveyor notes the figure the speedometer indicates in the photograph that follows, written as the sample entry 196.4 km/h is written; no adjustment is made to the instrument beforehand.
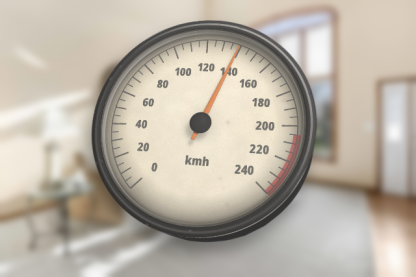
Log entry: 140 km/h
